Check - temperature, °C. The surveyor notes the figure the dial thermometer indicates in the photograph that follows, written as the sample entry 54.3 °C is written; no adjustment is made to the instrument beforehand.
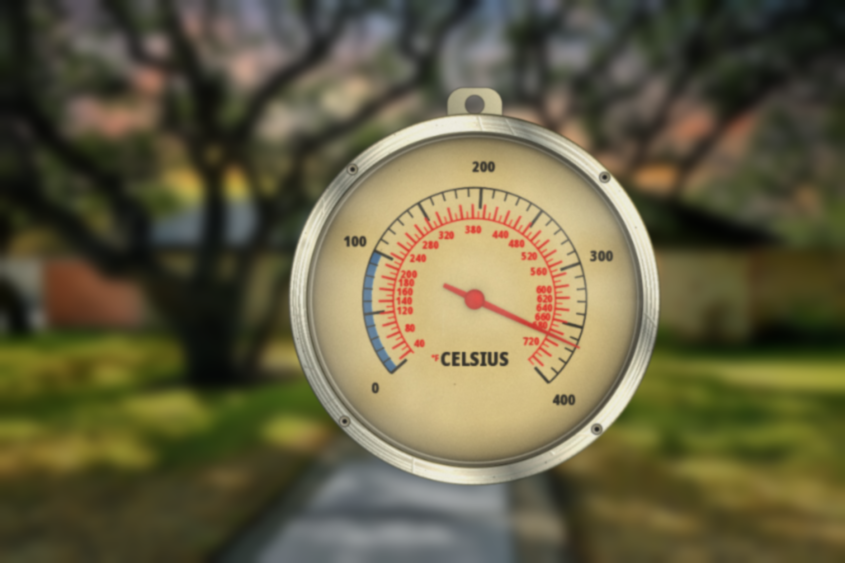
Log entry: 365 °C
